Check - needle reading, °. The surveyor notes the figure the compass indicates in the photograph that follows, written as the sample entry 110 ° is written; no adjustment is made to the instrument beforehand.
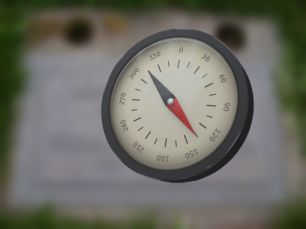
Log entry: 135 °
